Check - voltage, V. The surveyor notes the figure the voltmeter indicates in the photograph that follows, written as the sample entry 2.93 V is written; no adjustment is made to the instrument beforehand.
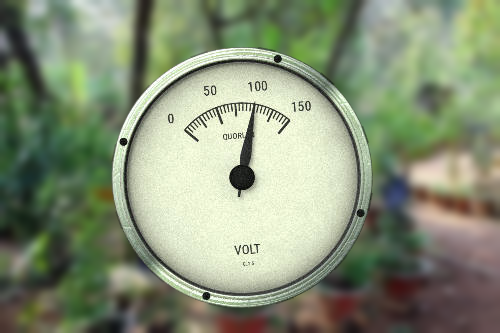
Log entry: 100 V
